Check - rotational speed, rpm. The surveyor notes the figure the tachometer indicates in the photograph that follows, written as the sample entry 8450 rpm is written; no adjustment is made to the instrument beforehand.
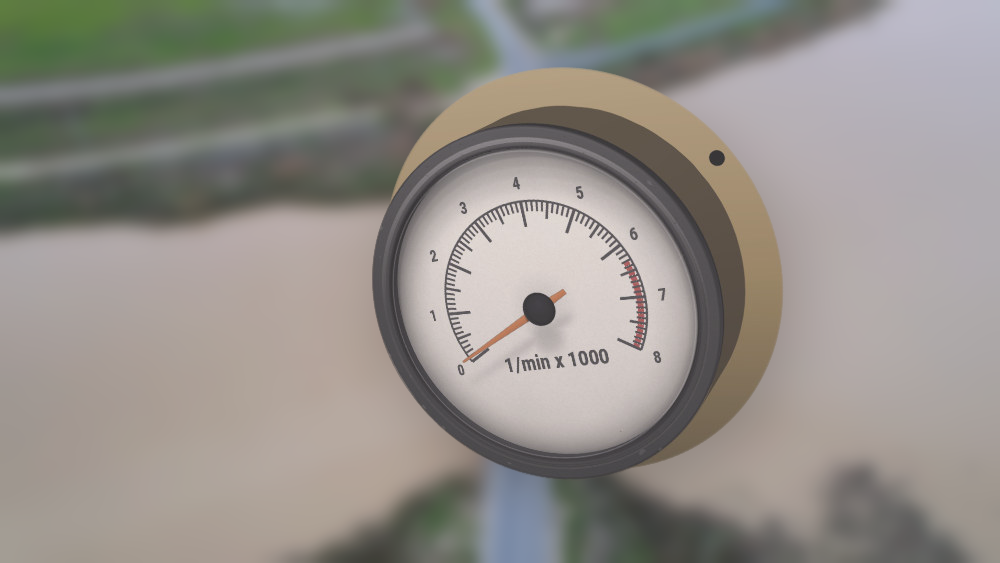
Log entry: 100 rpm
